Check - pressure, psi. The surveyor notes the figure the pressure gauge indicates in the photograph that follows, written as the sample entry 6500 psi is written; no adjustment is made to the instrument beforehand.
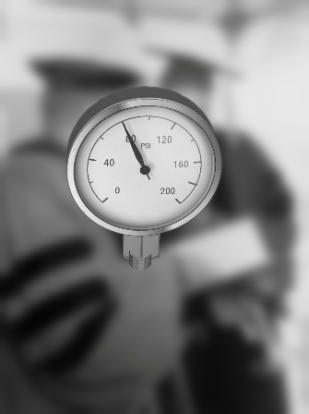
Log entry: 80 psi
